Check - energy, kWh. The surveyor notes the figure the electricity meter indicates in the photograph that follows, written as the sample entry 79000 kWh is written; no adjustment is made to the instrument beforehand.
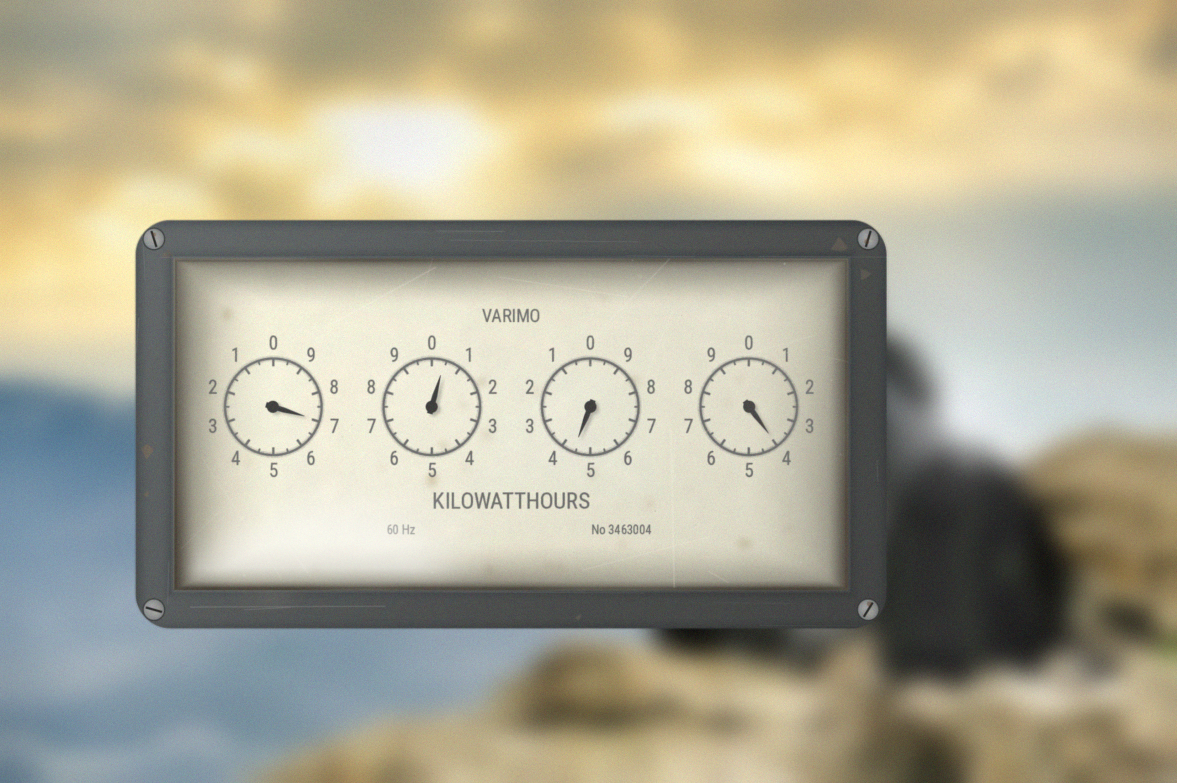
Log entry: 7044 kWh
